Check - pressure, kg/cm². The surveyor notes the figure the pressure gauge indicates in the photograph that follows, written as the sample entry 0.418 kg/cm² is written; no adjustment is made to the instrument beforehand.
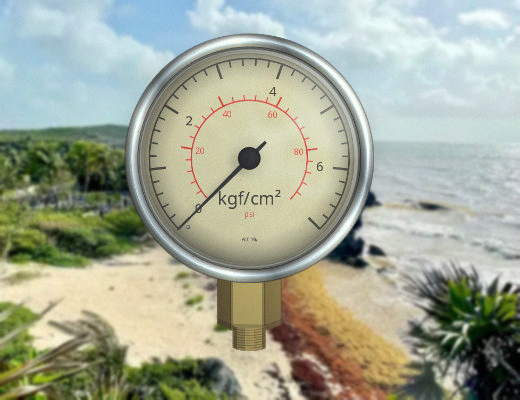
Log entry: 0 kg/cm²
